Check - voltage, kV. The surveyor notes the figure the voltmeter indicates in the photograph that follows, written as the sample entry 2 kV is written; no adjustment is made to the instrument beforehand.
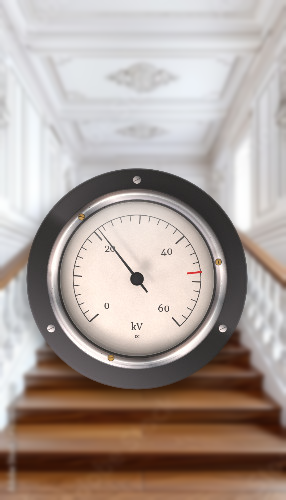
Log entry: 21 kV
